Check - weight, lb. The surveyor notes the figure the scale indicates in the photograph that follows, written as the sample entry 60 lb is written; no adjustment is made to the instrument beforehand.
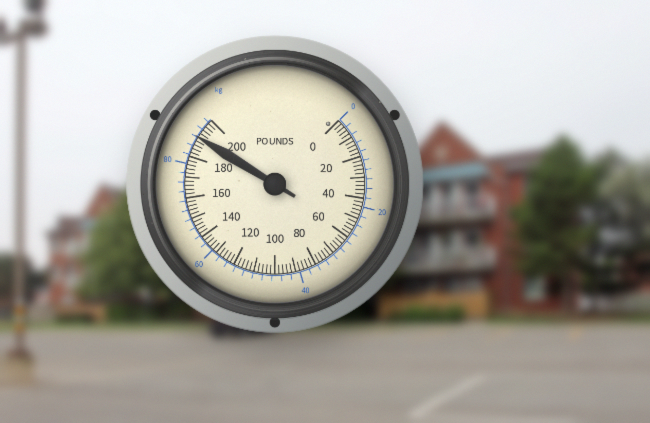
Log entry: 190 lb
